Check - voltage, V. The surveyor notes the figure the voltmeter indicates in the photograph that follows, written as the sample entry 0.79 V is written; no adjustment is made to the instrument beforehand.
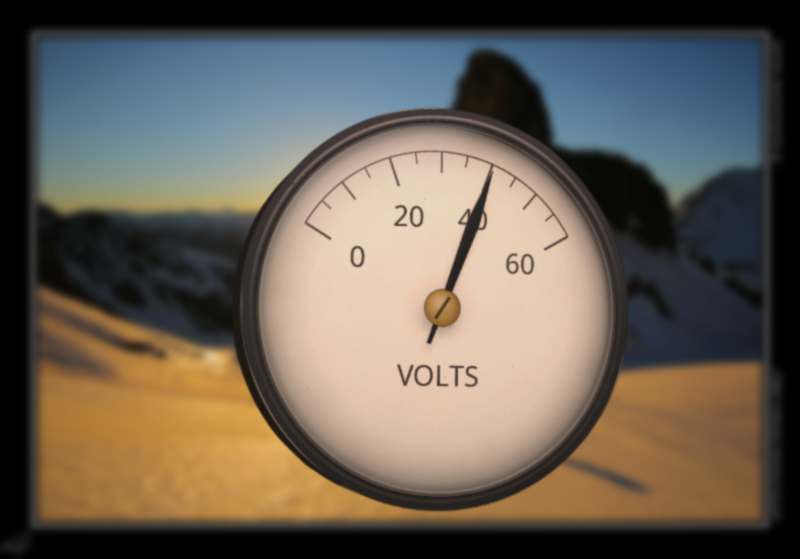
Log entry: 40 V
